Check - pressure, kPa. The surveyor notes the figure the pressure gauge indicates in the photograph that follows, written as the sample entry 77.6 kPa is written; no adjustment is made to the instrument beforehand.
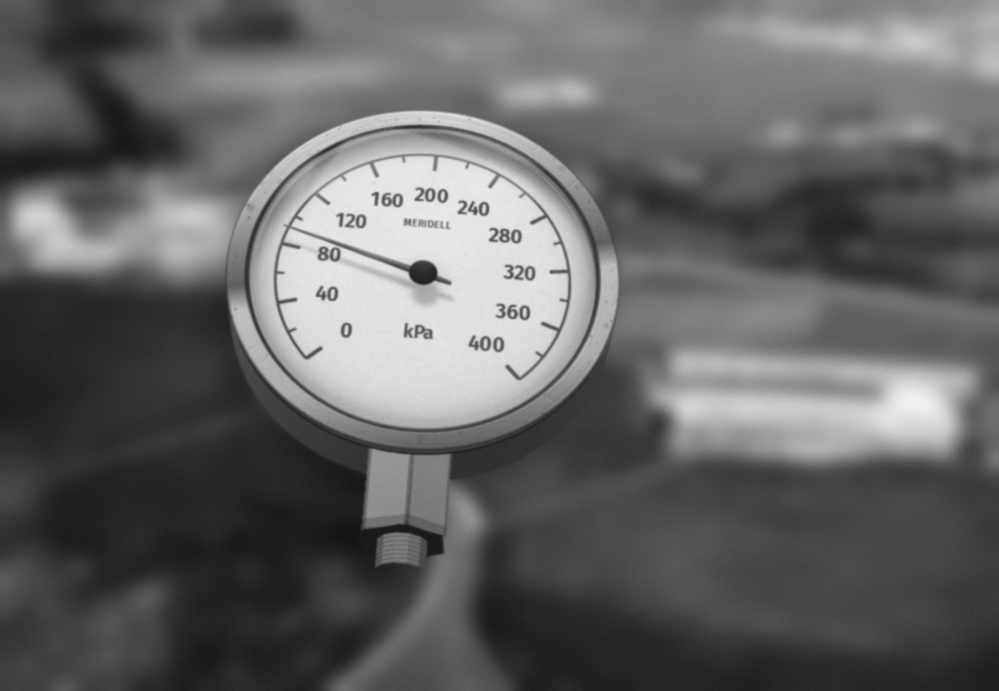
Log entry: 90 kPa
